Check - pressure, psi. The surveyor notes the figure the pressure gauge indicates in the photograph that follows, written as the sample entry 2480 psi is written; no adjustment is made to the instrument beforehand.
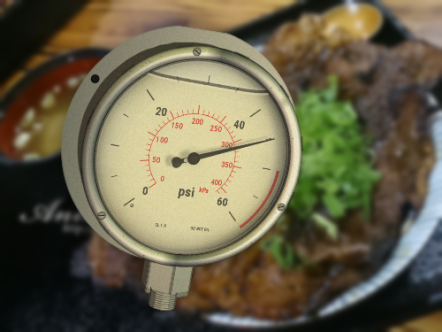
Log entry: 45 psi
